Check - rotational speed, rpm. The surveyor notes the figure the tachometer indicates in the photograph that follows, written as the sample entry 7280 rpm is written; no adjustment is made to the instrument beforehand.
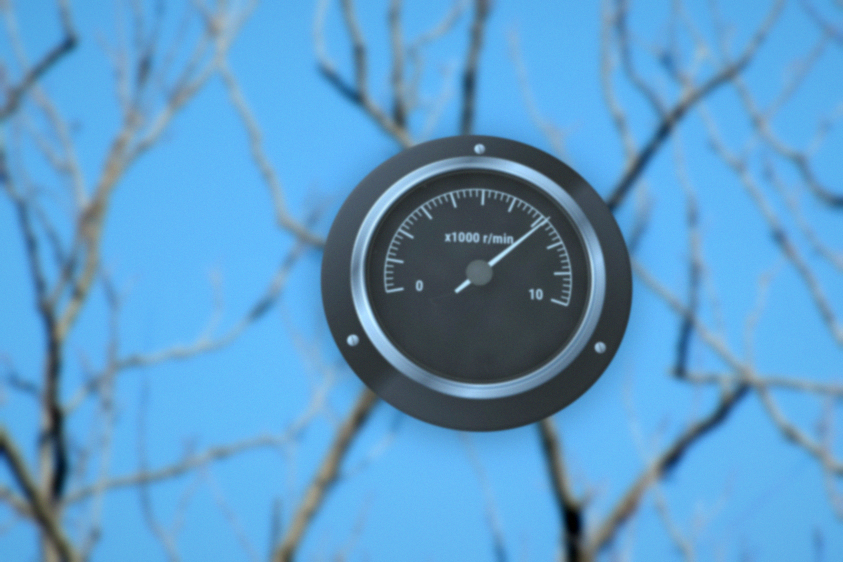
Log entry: 7200 rpm
